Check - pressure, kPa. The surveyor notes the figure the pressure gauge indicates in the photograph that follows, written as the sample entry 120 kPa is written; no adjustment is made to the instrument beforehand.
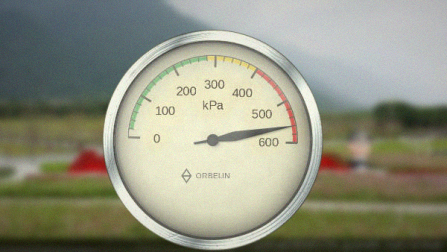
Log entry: 560 kPa
